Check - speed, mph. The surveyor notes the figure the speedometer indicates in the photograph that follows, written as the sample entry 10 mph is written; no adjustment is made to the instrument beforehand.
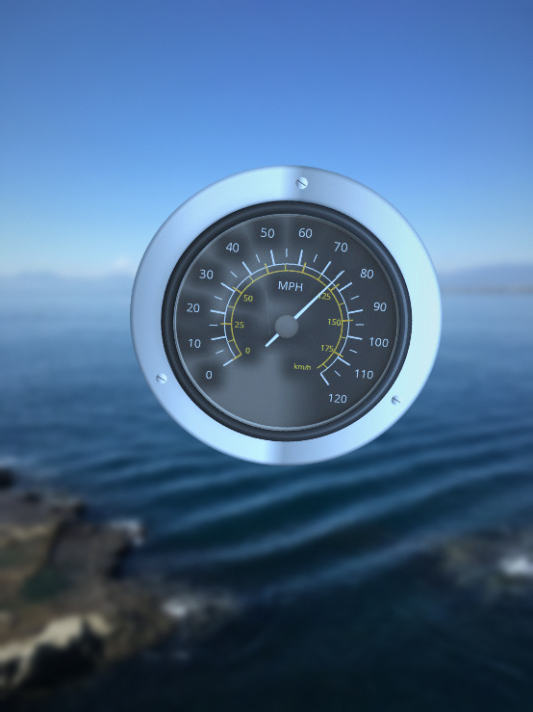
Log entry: 75 mph
